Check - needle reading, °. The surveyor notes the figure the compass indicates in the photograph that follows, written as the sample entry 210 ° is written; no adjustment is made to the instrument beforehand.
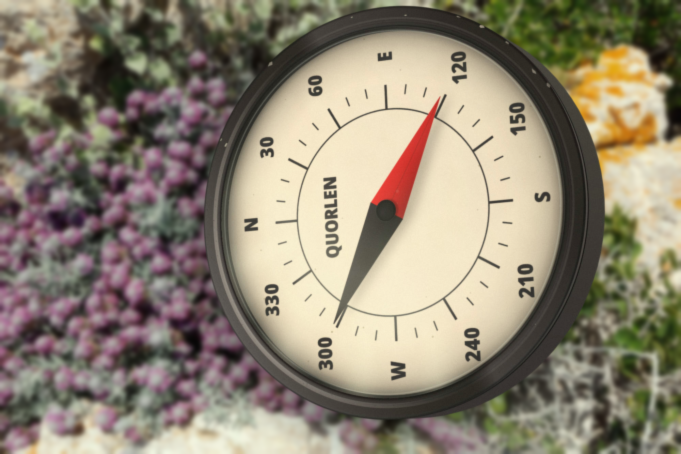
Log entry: 120 °
